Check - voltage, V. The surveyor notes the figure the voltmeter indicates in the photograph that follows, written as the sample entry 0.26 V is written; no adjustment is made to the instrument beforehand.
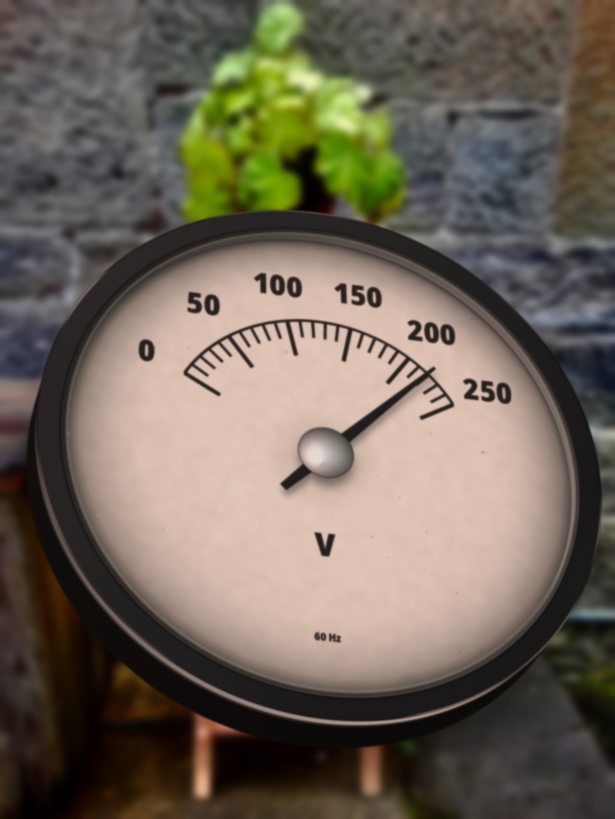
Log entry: 220 V
